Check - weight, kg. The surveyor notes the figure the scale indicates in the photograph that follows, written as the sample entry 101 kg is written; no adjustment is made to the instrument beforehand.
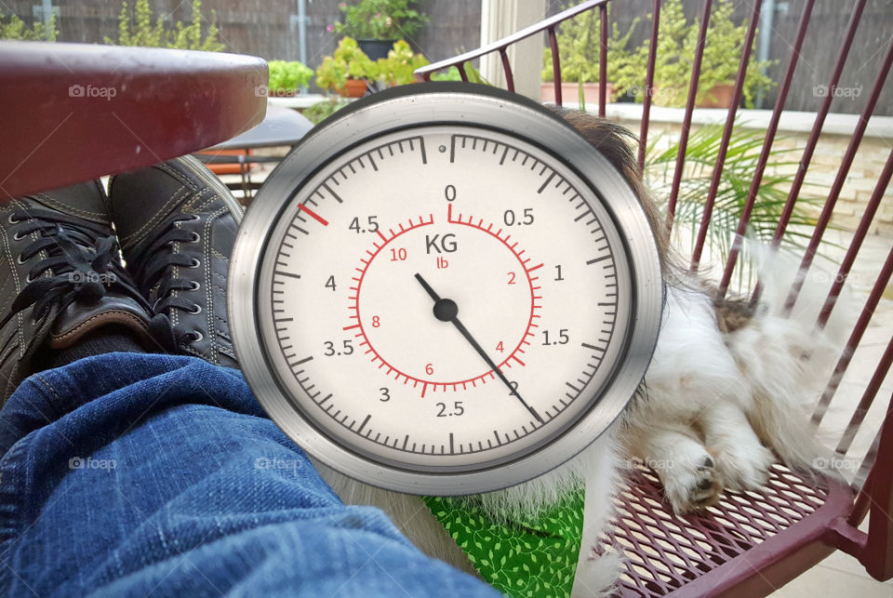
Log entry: 2 kg
